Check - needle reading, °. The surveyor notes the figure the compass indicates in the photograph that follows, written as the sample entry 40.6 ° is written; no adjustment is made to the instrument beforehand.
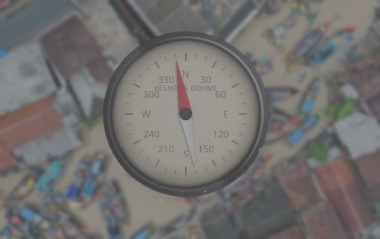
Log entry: 350 °
